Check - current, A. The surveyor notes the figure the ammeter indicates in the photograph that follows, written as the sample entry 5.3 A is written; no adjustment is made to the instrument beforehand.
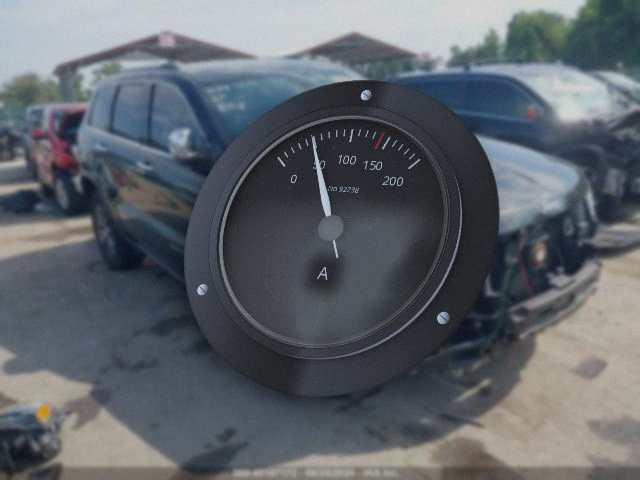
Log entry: 50 A
